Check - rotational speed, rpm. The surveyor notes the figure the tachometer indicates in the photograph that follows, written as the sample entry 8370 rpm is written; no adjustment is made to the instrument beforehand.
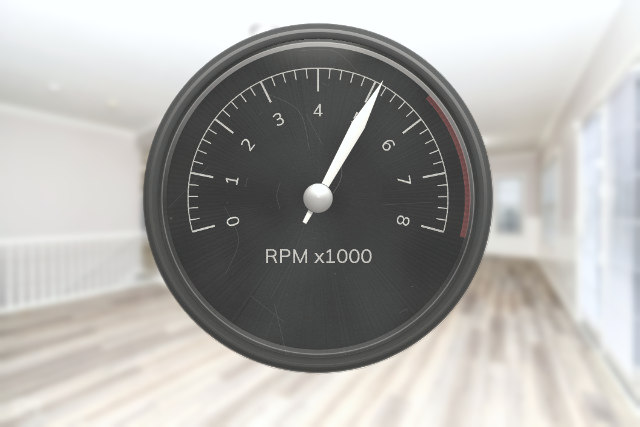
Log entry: 5100 rpm
